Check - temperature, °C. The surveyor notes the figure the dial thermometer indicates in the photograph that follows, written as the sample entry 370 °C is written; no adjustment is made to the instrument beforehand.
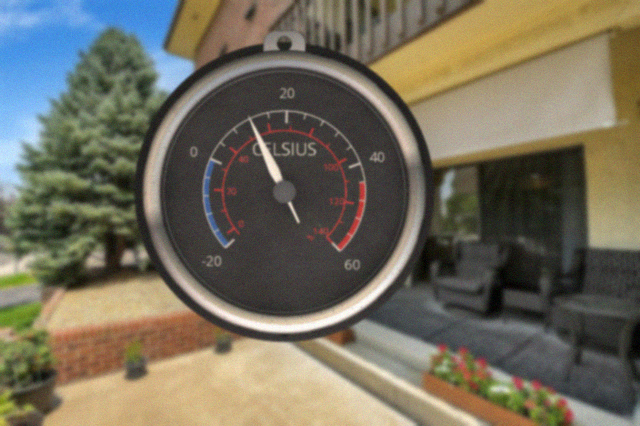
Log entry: 12 °C
